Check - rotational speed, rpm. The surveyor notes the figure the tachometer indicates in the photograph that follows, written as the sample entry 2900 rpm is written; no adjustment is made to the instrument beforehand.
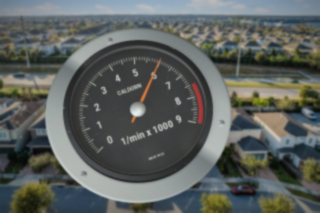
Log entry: 6000 rpm
